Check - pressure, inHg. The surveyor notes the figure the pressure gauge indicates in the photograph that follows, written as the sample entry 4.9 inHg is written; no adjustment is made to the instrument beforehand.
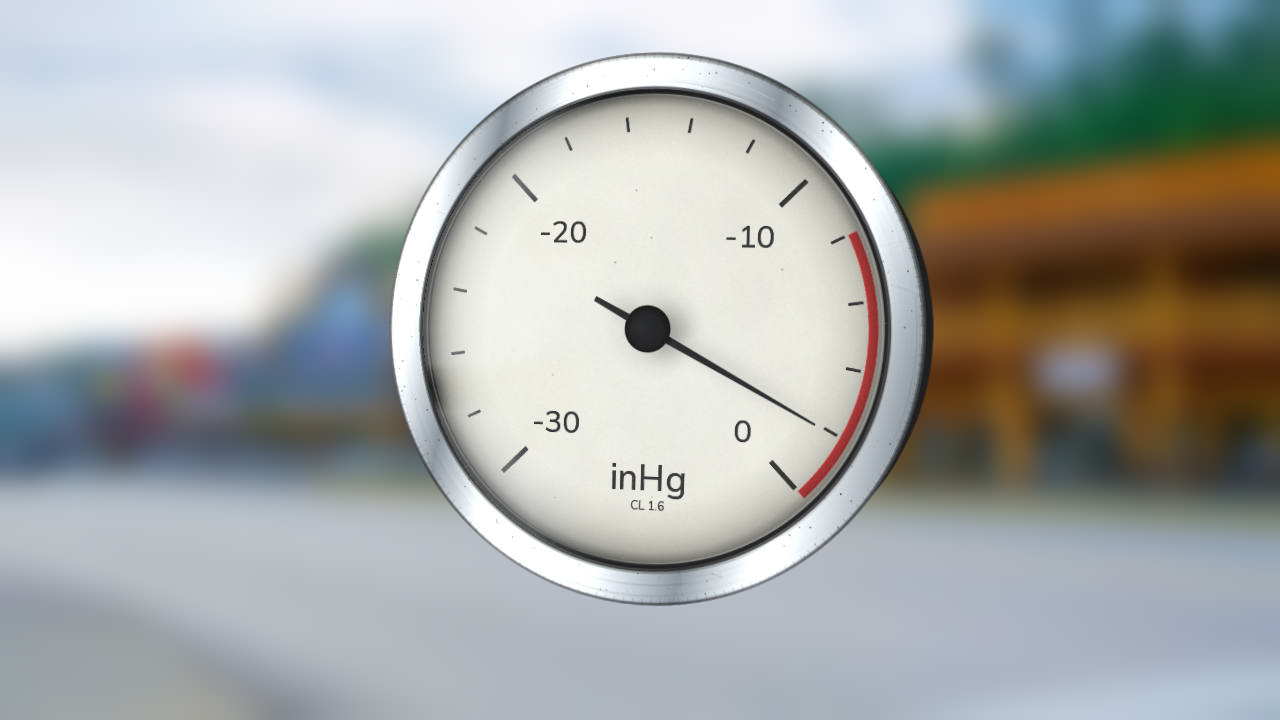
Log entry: -2 inHg
